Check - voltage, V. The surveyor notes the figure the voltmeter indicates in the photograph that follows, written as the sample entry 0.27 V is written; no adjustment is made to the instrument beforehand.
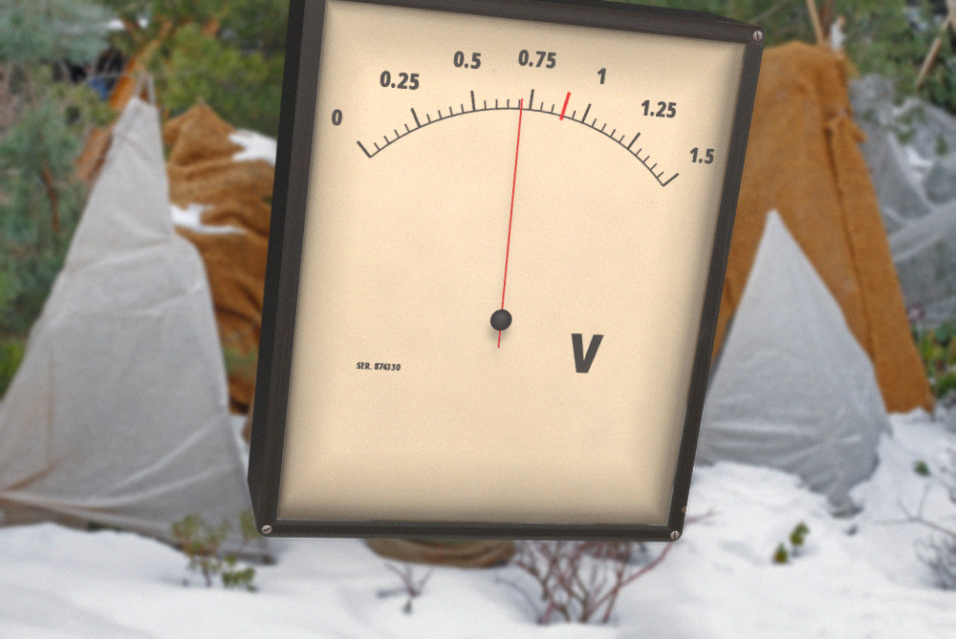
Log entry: 0.7 V
